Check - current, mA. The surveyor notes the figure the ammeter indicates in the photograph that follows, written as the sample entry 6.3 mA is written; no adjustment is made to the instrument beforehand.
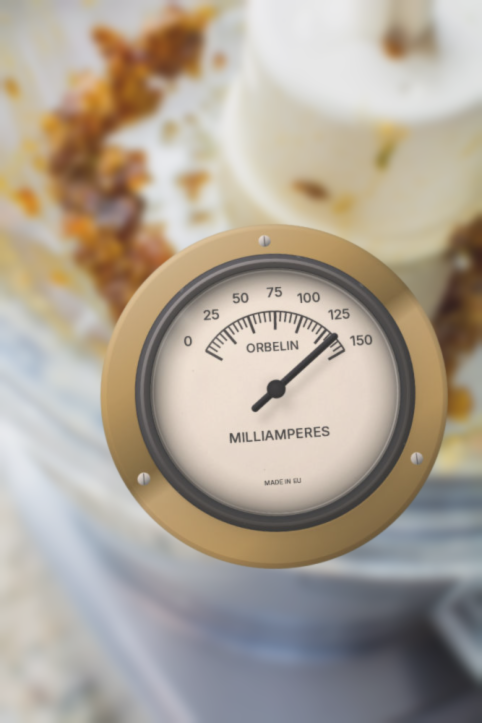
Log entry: 135 mA
